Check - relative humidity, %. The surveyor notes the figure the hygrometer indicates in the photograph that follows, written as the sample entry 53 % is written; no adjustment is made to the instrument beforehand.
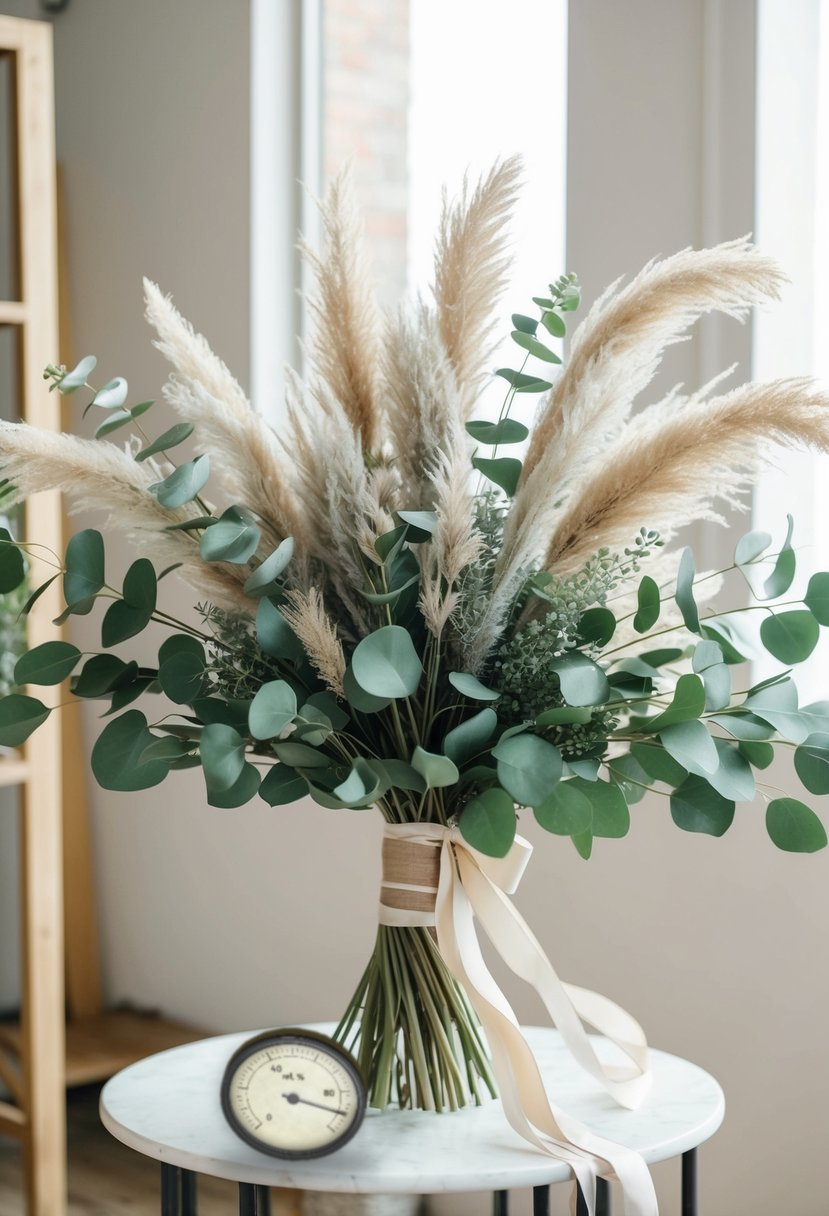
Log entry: 90 %
